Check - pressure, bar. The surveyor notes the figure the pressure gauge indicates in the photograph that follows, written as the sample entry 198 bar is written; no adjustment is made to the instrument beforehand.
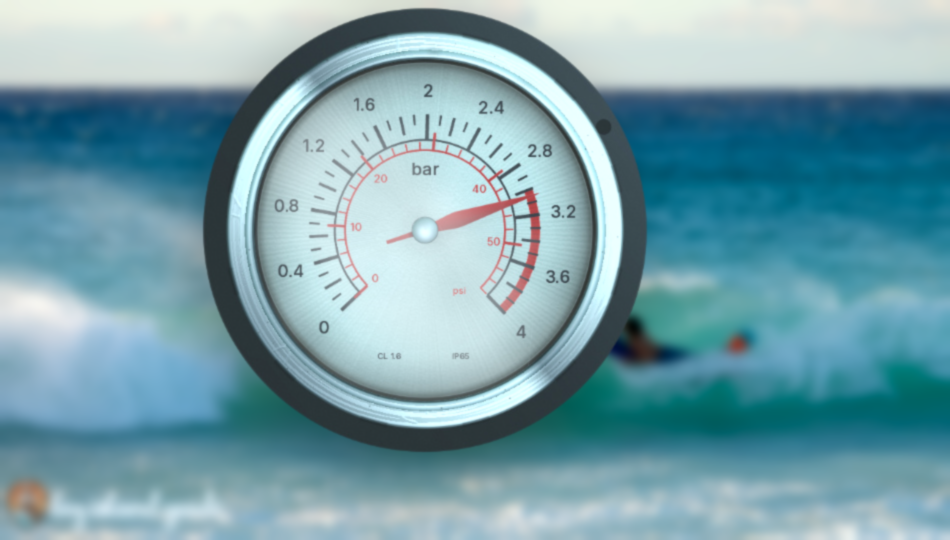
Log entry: 3.05 bar
